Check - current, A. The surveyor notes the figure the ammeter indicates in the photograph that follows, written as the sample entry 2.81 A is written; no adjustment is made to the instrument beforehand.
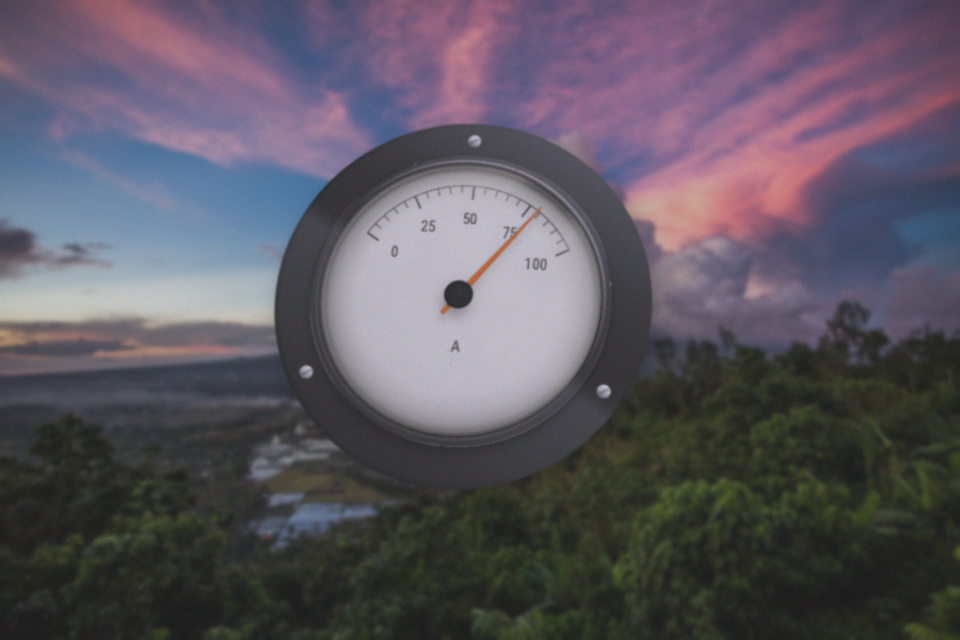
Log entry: 80 A
